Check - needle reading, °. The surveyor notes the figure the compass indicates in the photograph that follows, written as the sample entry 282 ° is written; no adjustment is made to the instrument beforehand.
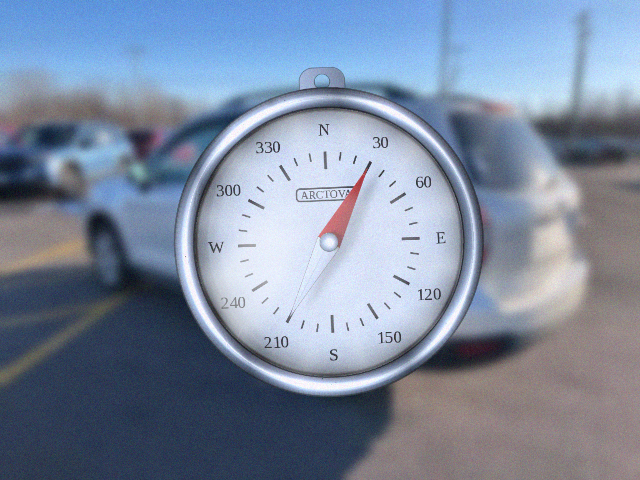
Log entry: 30 °
